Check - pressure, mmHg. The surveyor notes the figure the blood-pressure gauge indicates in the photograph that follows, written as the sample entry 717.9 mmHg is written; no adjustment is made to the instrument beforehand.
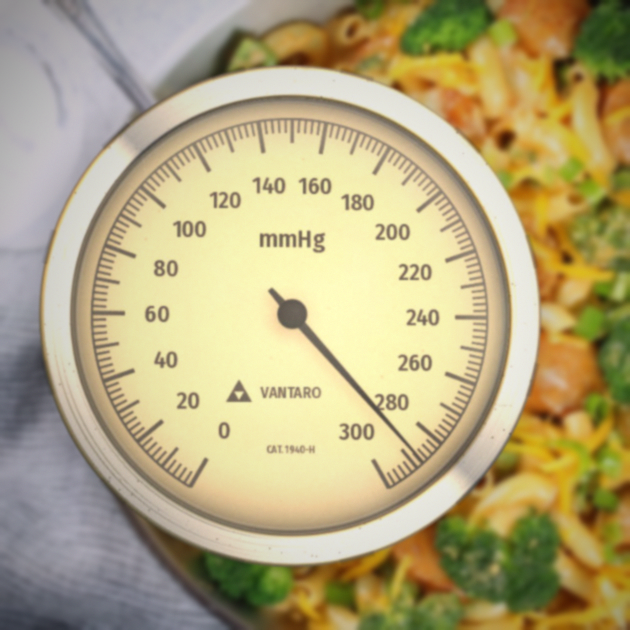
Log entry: 288 mmHg
